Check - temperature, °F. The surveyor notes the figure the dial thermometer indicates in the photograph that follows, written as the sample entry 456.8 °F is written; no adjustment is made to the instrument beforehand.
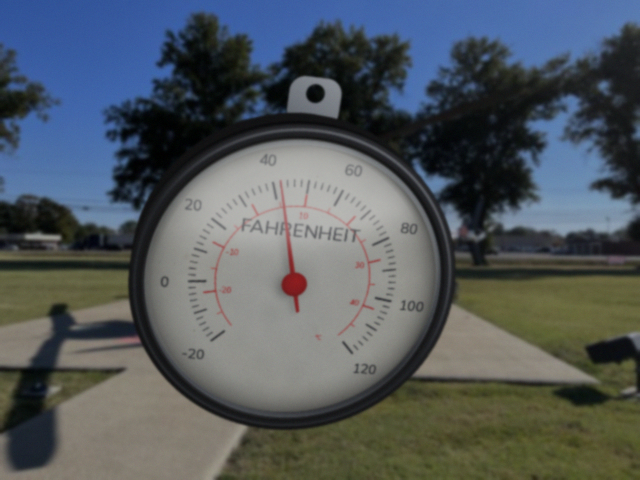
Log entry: 42 °F
